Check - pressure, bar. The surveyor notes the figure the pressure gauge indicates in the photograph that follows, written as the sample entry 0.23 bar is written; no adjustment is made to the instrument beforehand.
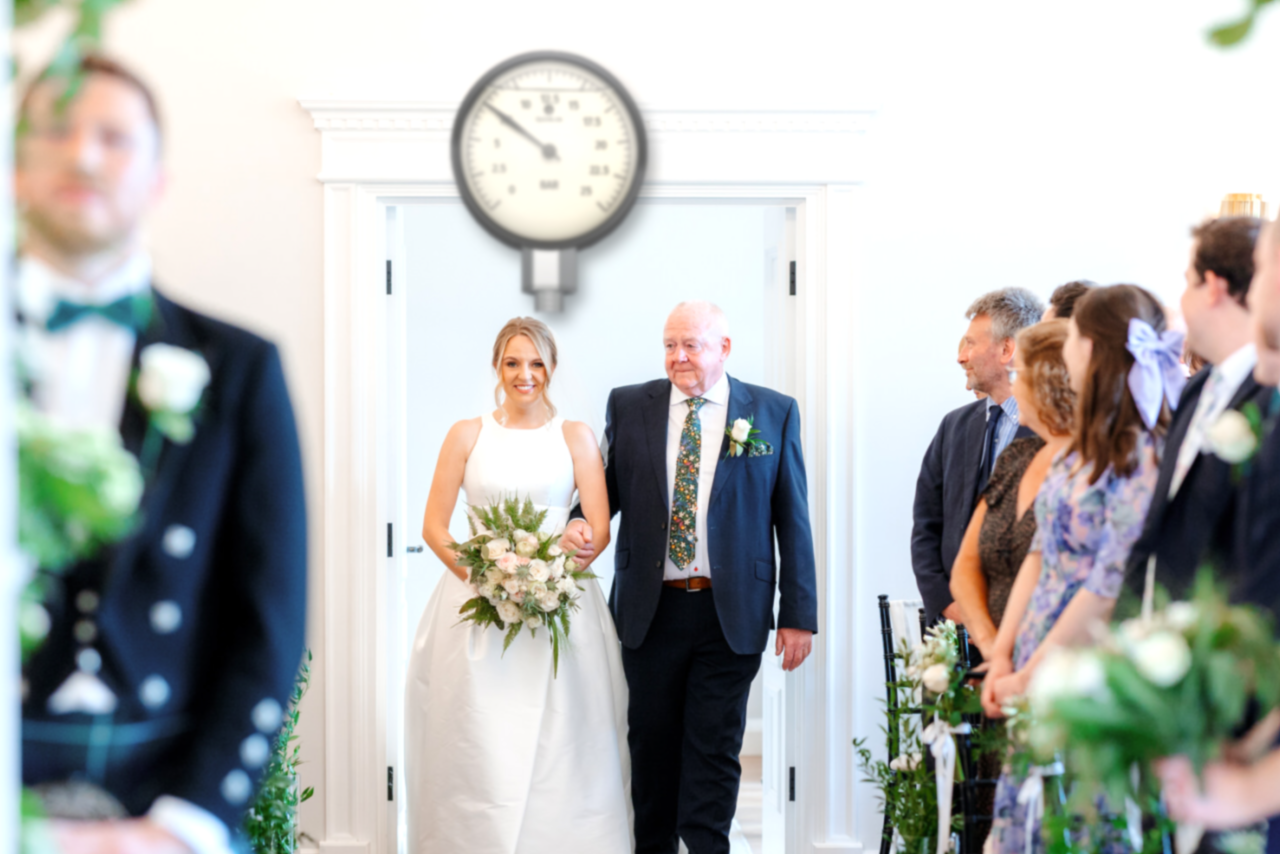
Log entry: 7.5 bar
